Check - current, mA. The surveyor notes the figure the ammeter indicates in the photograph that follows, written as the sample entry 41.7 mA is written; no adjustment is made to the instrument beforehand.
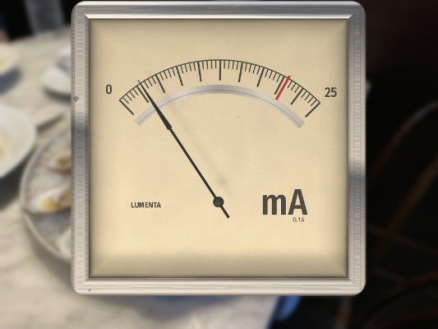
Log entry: 3 mA
